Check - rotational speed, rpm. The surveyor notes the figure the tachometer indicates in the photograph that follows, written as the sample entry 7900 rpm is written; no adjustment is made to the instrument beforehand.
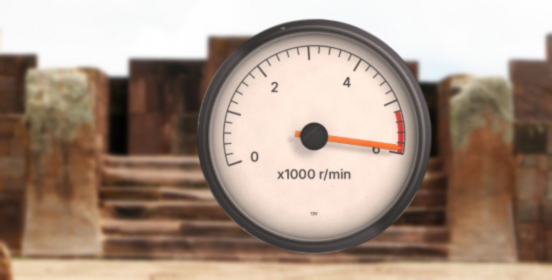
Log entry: 5900 rpm
